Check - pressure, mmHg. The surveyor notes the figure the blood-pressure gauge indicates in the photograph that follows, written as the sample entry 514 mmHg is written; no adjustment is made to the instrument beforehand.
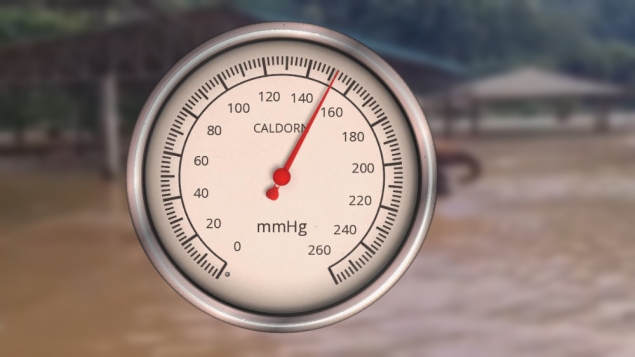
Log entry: 152 mmHg
